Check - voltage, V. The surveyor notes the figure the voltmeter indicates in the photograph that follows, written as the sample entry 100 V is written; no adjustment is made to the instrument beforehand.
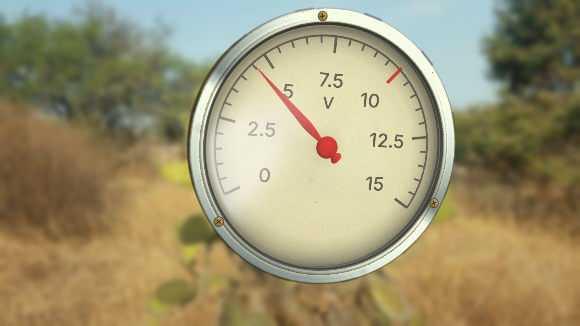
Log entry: 4.5 V
